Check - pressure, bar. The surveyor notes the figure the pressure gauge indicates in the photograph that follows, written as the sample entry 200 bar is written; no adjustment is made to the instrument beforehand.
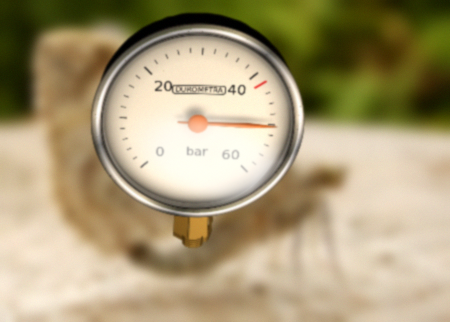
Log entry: 50 bar
